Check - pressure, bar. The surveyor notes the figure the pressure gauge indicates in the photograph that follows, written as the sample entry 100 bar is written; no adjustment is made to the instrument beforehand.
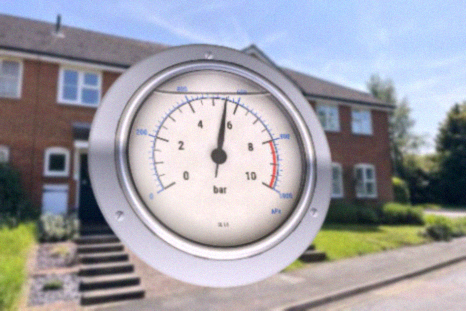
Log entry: 5.5 bar
